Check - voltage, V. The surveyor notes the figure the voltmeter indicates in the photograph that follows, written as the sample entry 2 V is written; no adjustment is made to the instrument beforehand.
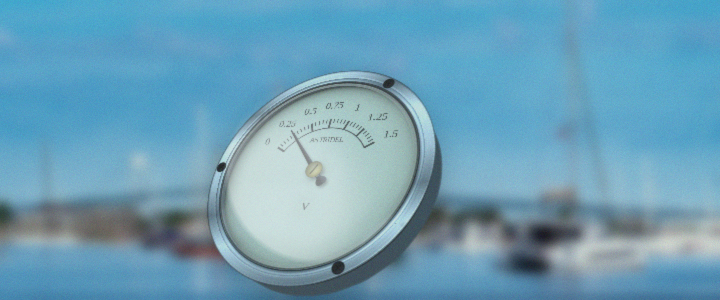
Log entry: 0.25 V
